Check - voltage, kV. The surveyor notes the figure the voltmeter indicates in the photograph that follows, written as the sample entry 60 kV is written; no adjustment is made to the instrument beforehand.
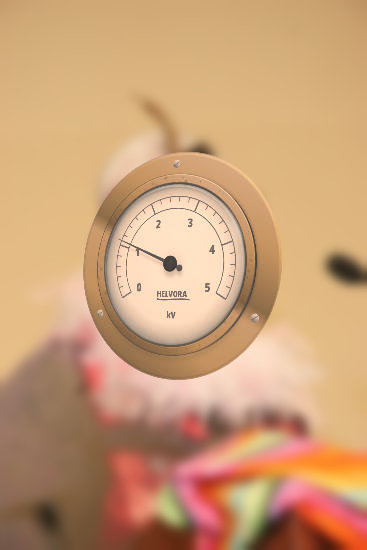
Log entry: 1.1 kV
